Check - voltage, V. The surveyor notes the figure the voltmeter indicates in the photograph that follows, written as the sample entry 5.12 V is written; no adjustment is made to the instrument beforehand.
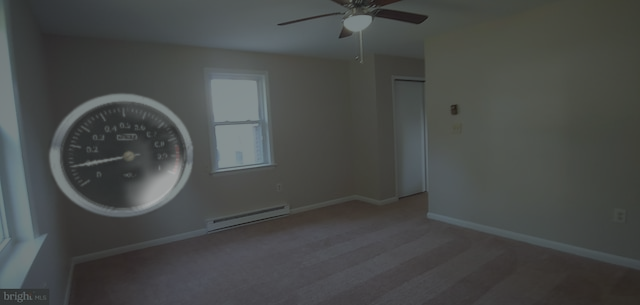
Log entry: 0.1 V
